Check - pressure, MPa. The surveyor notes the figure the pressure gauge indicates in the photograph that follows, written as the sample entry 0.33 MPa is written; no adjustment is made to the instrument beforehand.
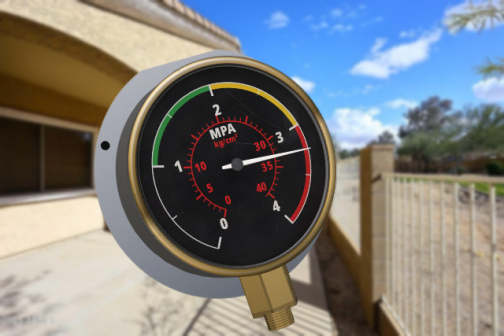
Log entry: 3.25 MPa
